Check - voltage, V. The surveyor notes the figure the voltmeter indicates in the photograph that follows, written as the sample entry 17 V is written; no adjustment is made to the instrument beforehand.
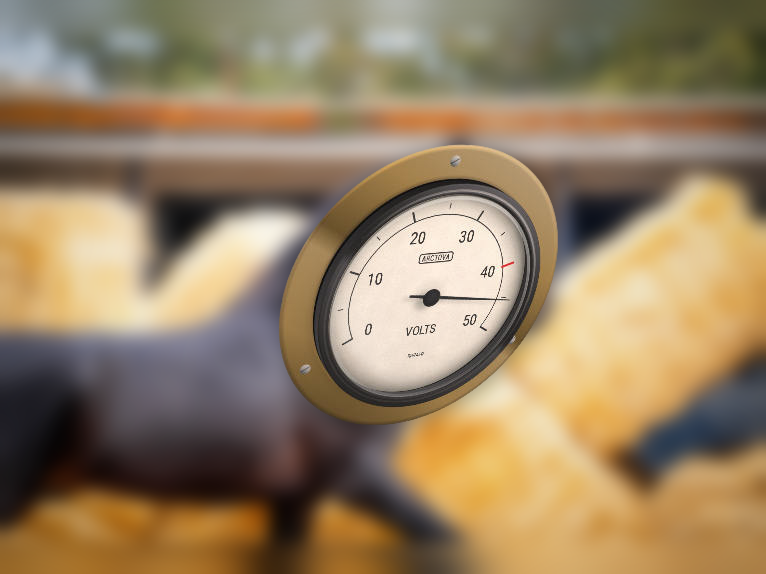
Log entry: 45 V
